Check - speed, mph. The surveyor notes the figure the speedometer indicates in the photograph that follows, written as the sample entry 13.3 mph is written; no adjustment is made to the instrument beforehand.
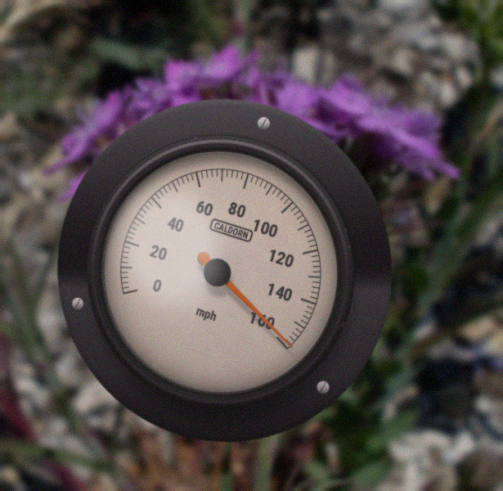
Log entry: 158 mph
